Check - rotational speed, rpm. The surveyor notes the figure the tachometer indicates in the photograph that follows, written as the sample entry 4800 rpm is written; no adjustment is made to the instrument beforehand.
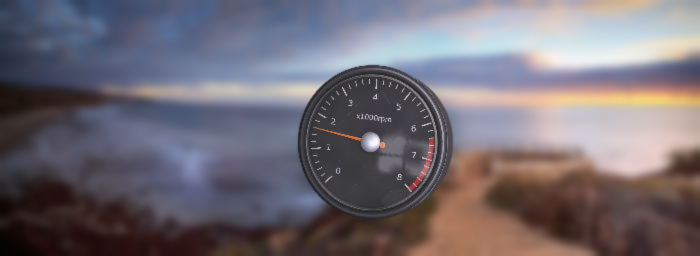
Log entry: 1600 rpm
